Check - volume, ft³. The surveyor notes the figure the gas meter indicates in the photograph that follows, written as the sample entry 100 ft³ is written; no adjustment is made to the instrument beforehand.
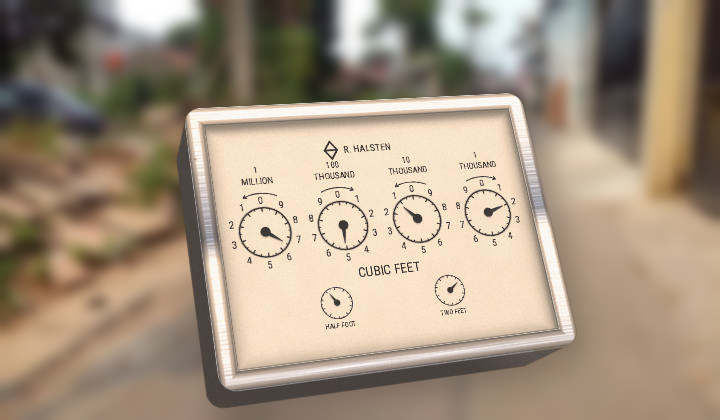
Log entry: 651200 ft³
